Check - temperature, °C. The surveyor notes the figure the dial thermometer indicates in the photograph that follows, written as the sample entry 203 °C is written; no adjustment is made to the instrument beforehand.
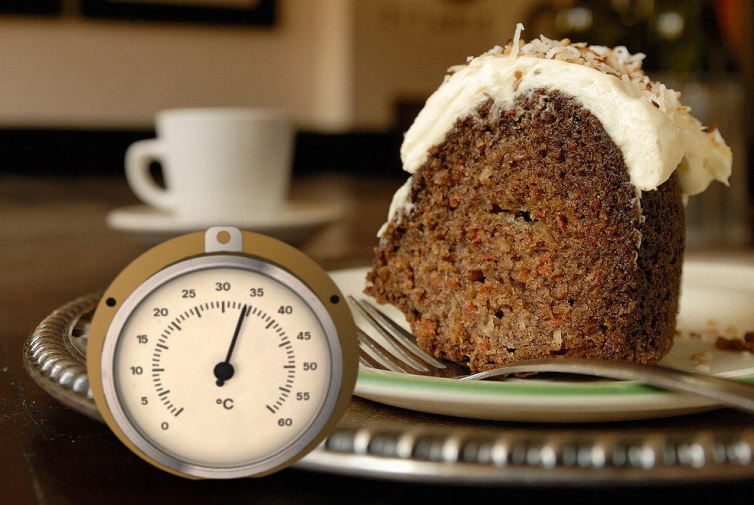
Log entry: 34 °C
